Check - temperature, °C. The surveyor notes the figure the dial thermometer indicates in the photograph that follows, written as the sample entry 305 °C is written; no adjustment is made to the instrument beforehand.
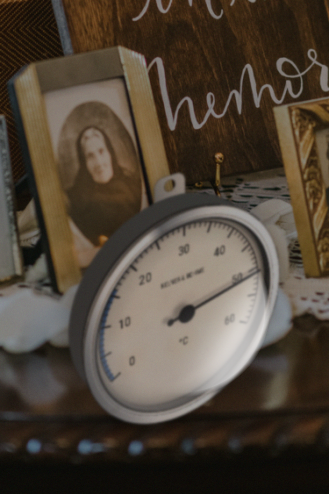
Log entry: 50 °C
